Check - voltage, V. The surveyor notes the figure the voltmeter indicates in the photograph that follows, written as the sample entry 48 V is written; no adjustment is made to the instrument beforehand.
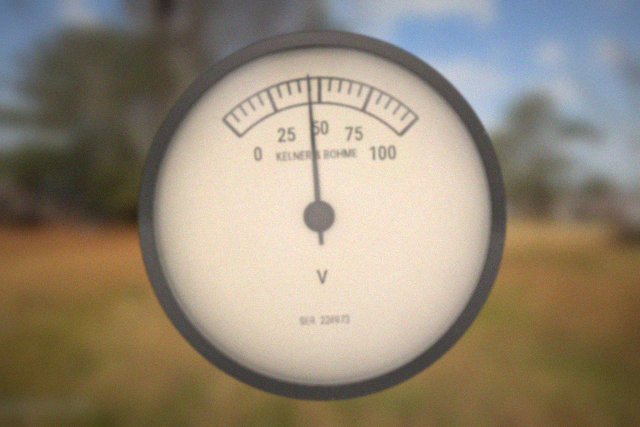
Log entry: 45 V
